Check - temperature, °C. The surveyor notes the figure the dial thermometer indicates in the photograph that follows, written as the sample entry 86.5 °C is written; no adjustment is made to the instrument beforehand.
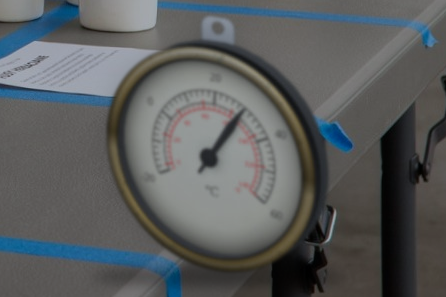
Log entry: 30 °C
